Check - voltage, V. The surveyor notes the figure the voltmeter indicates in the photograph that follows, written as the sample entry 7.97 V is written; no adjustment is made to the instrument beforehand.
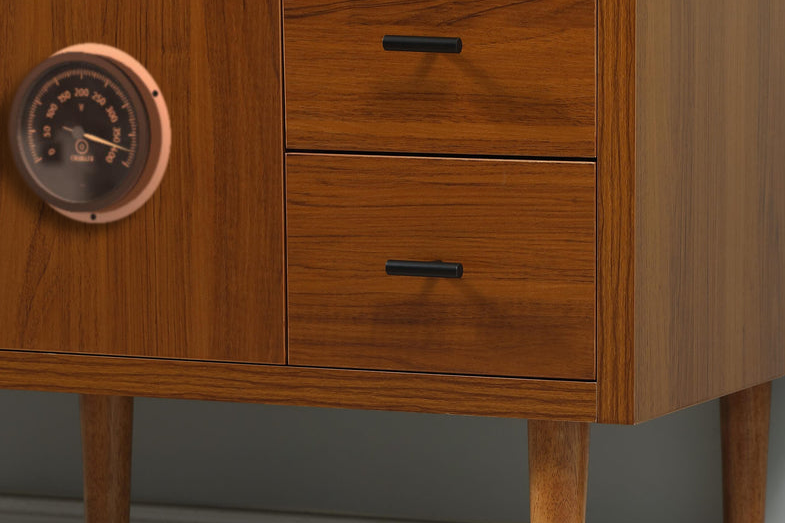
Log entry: 375 V
